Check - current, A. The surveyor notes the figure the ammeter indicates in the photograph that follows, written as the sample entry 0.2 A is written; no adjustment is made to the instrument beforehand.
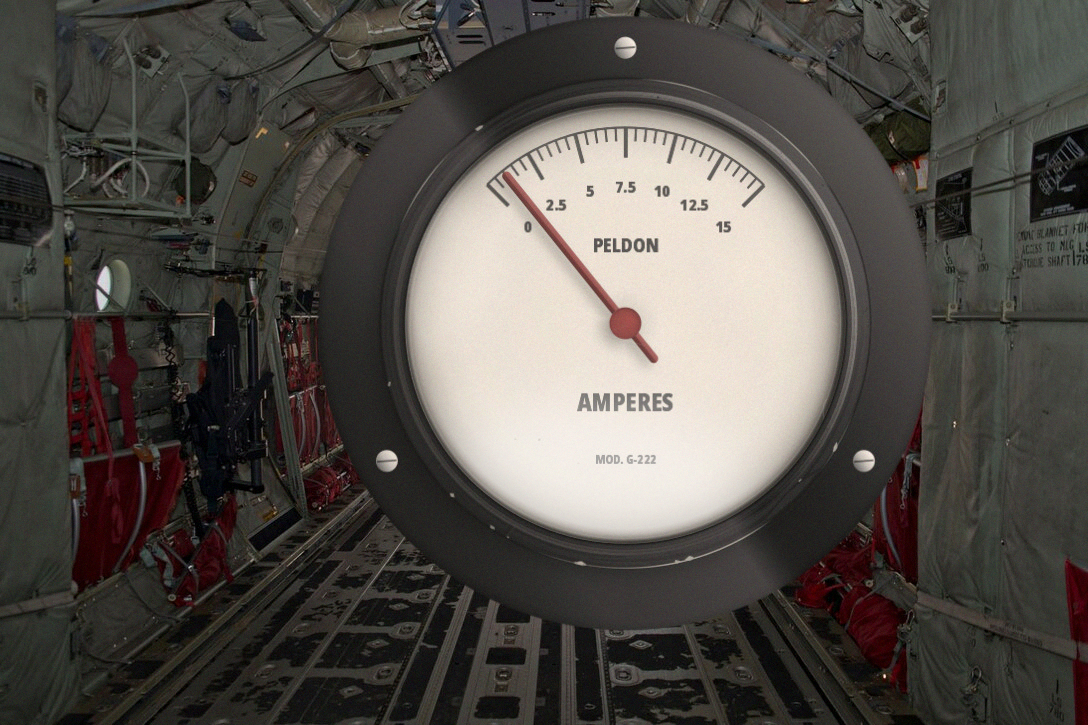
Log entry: 1 A
